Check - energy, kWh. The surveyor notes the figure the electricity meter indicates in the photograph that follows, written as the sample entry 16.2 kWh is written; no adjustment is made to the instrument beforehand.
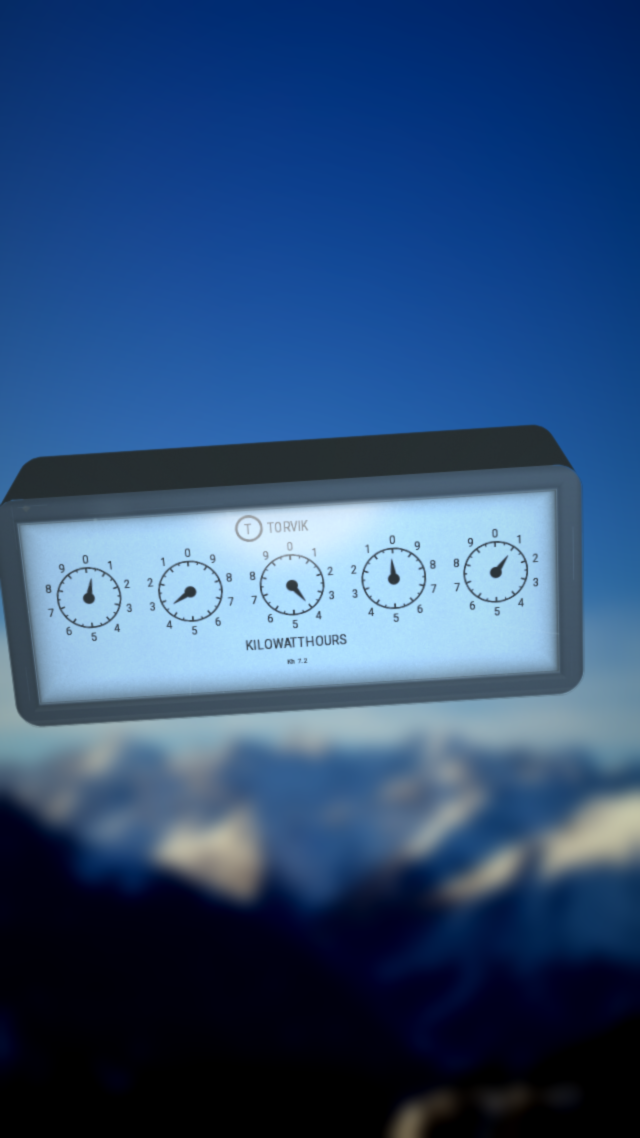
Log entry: 3401 kWh
